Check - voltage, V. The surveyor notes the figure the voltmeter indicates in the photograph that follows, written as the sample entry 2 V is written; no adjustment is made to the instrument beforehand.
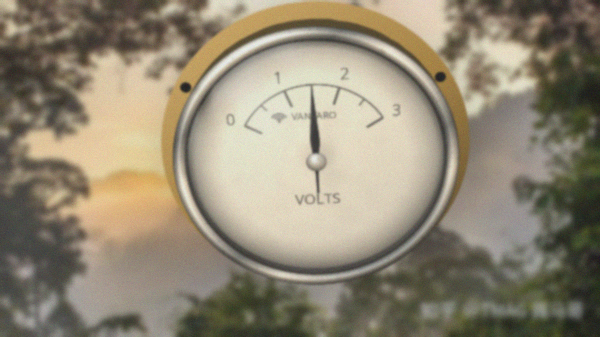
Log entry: 1.5 V
